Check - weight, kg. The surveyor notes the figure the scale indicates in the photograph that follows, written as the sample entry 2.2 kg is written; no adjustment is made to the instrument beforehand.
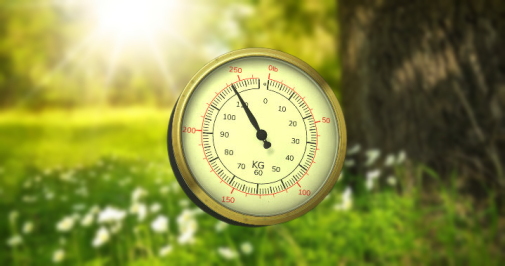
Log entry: 110 kg
